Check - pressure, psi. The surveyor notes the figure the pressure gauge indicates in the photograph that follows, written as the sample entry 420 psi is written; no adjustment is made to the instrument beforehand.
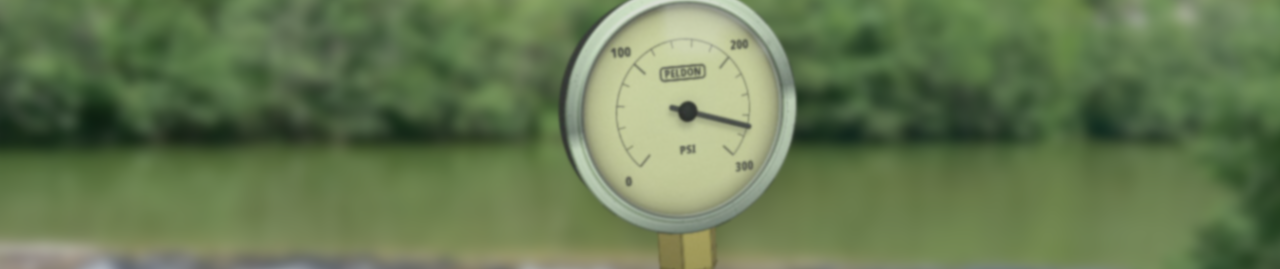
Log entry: 270 psi
